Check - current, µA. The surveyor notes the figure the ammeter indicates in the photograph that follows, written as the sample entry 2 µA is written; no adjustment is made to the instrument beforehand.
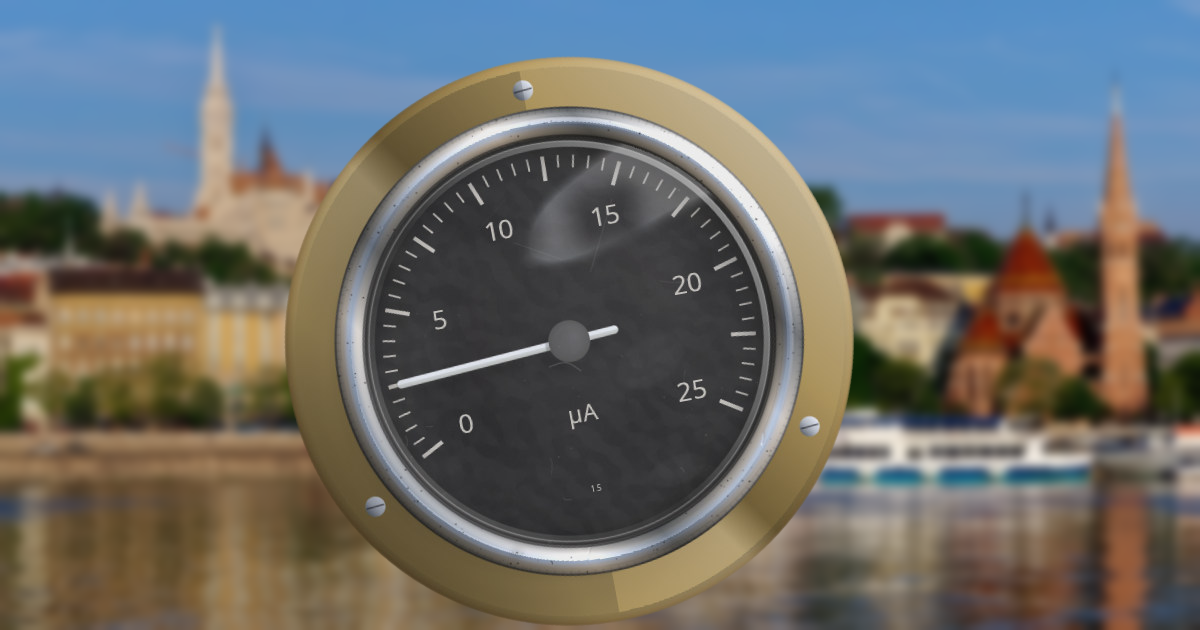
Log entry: 2.5 µA
